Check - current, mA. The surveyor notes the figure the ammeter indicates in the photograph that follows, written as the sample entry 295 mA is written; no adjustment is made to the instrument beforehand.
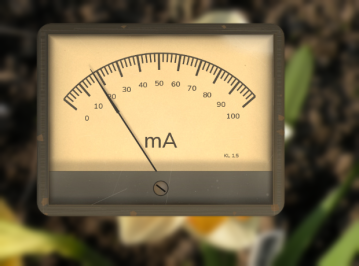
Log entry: 18 mA
